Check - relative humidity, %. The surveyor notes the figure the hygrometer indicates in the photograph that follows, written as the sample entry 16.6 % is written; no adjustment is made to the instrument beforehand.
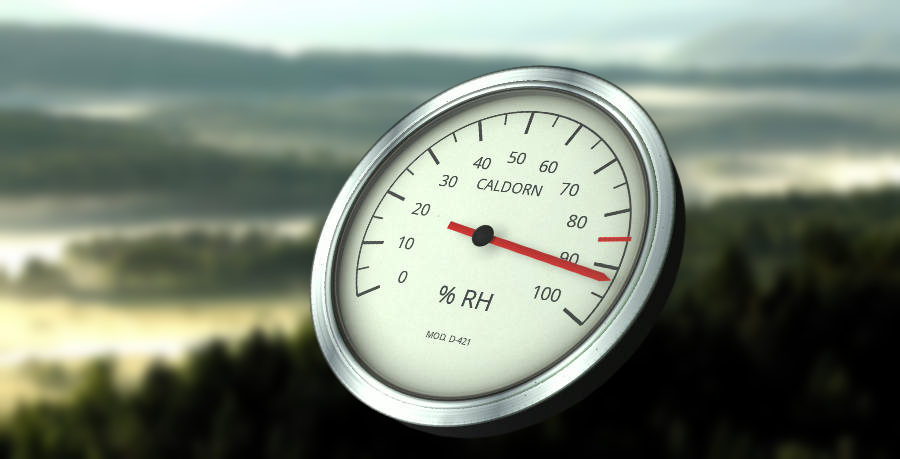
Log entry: 92.5 %
